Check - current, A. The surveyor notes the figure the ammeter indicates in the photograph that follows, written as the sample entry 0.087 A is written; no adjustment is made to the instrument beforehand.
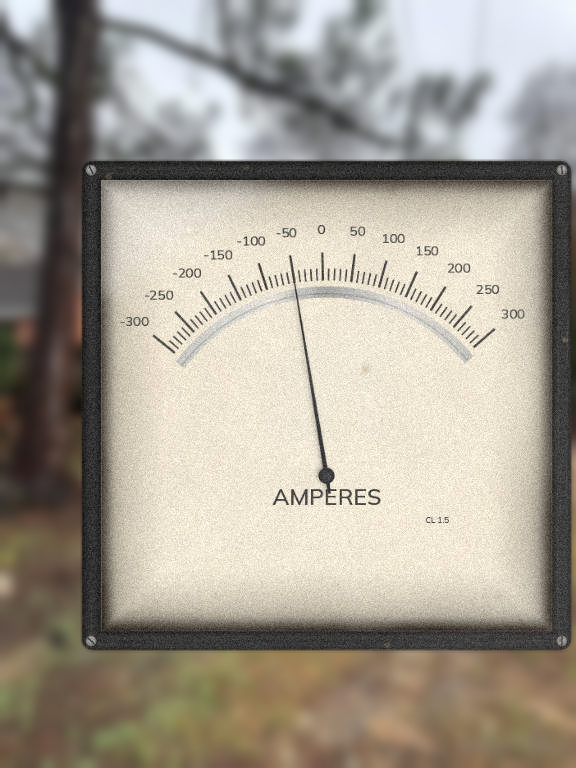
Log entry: -50 A
